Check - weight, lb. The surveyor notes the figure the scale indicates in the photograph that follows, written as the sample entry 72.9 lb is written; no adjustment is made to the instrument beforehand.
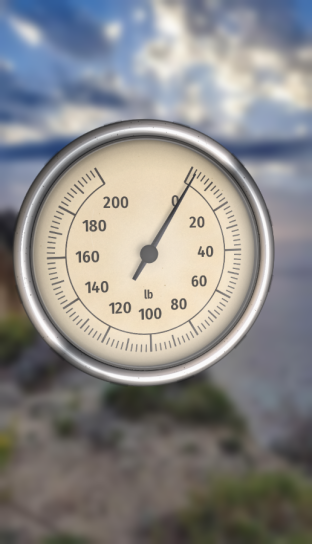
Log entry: 2 lb
